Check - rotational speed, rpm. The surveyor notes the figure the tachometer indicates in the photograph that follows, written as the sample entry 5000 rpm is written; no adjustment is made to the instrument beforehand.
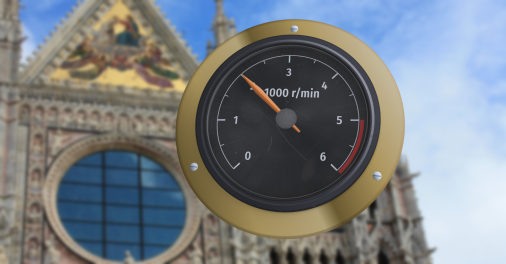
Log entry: 2000 rpm
